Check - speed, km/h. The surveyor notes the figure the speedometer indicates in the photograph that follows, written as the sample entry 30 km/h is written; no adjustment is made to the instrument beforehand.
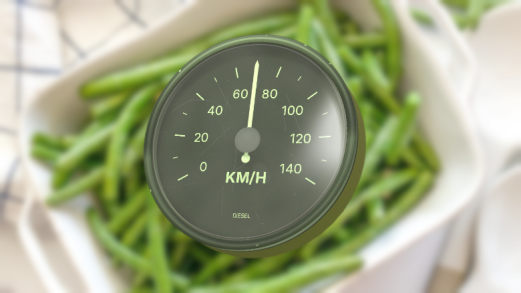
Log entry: 70 km/h
